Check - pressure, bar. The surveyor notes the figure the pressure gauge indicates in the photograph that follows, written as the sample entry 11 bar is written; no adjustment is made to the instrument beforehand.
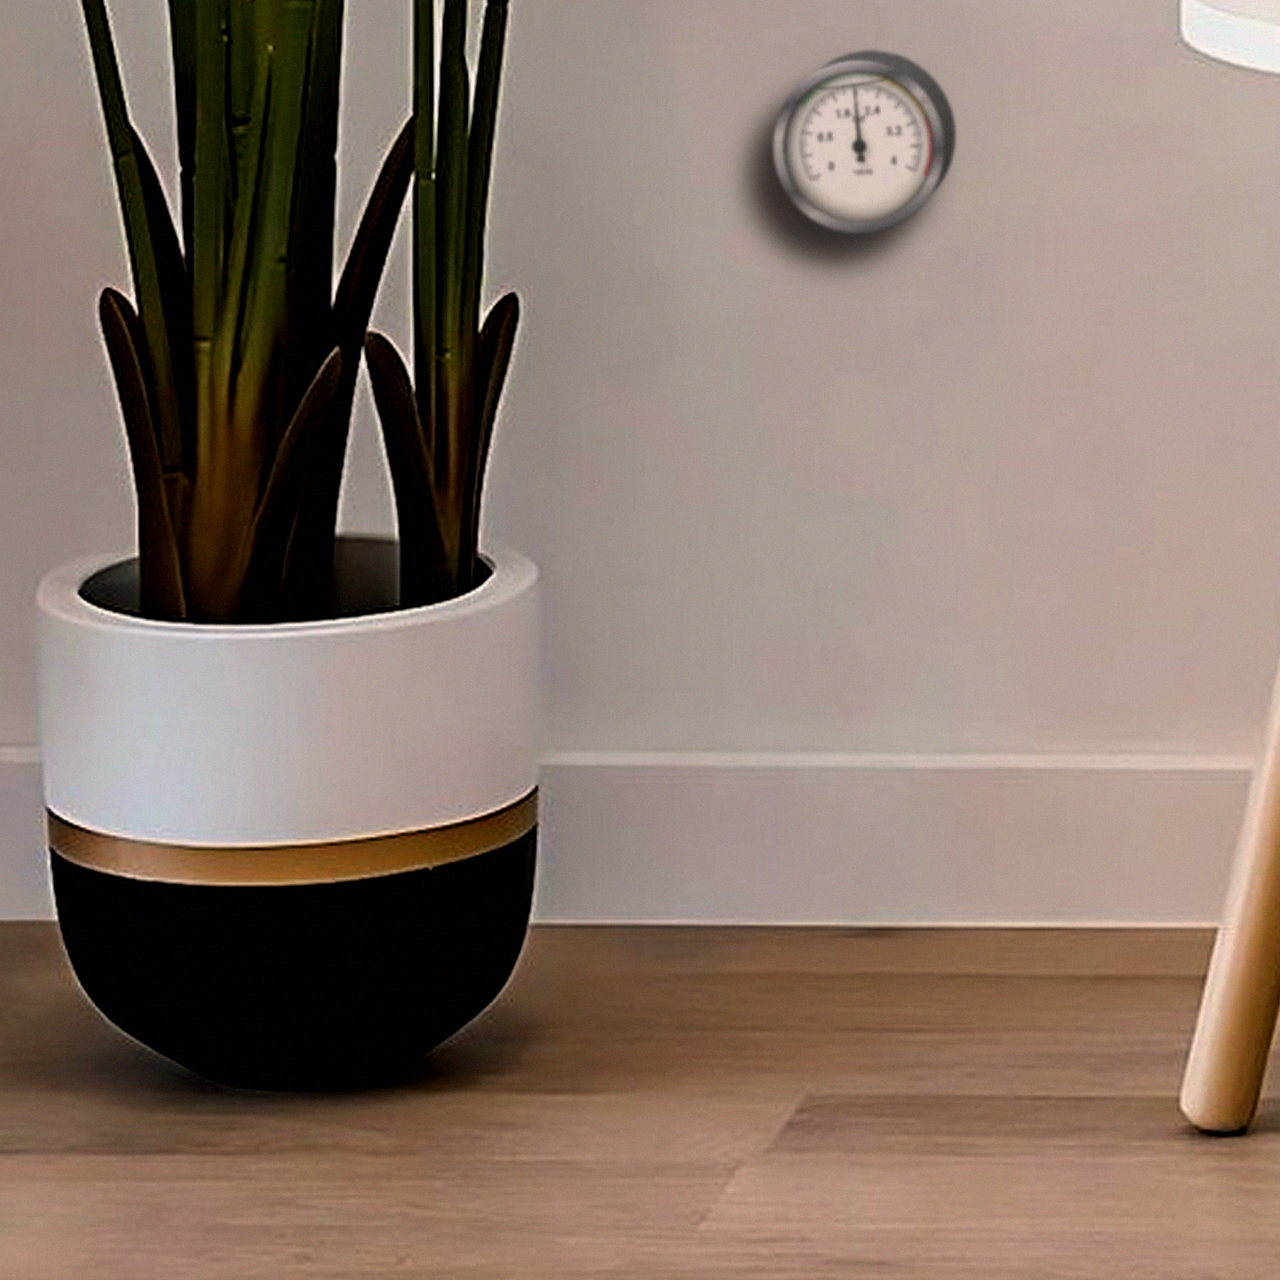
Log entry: 2 bar
